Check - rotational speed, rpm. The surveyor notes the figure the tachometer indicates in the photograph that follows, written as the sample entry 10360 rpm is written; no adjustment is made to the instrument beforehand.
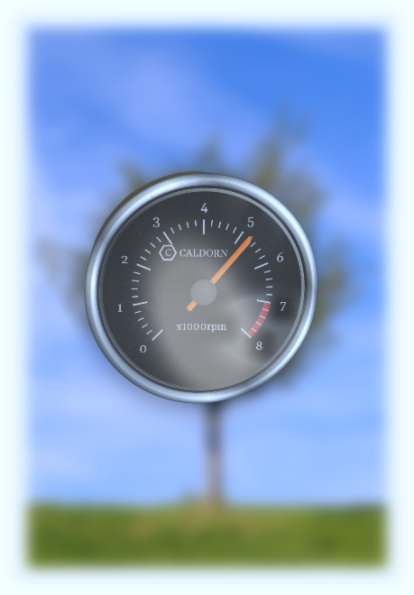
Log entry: 5200 rpm
